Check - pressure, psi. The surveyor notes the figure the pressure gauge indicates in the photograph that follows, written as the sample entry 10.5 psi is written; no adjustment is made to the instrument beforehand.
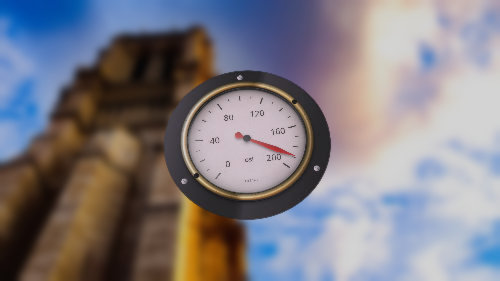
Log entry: 190 psi
